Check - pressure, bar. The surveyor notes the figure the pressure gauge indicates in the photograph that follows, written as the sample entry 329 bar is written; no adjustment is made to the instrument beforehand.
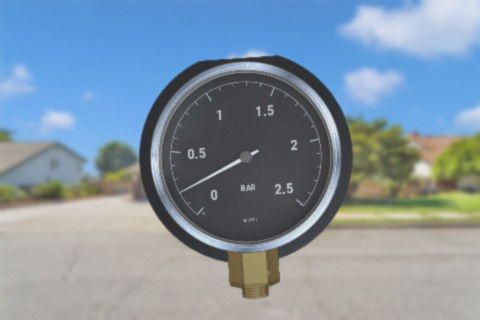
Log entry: 0.2 bar
